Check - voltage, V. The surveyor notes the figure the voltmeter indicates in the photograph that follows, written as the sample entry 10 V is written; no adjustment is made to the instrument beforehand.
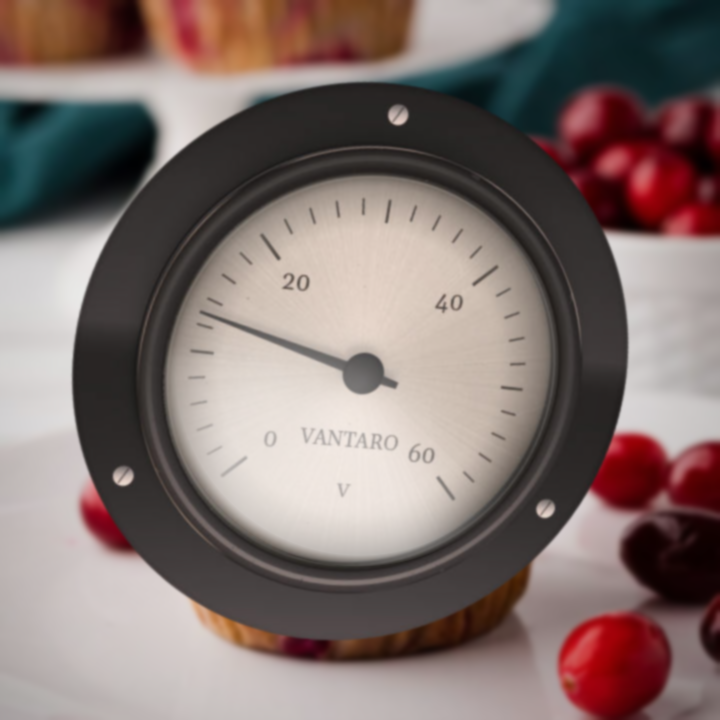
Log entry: 13 V
